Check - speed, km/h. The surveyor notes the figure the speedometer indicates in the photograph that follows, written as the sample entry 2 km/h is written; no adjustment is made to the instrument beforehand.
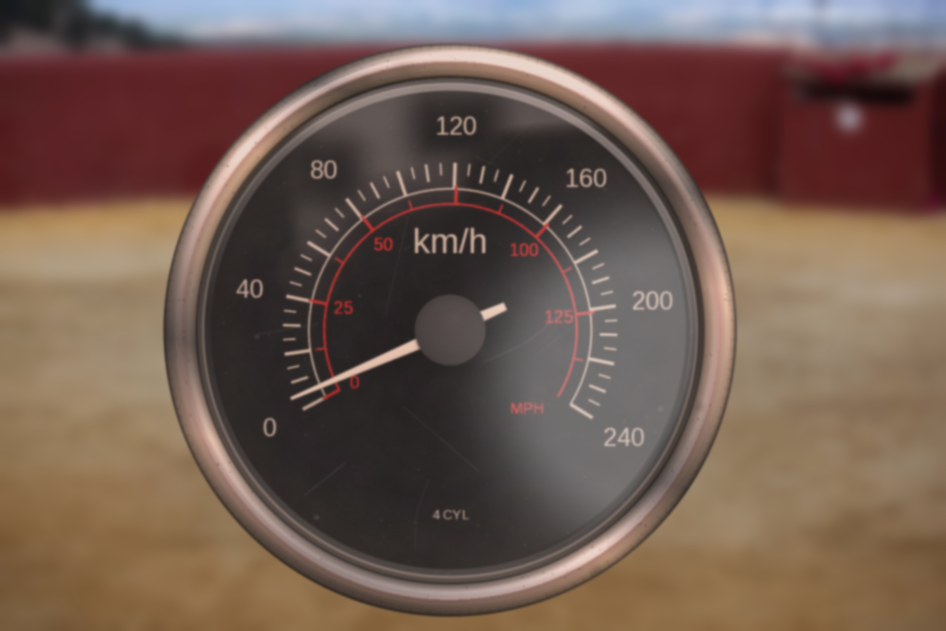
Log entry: 5 km/h
